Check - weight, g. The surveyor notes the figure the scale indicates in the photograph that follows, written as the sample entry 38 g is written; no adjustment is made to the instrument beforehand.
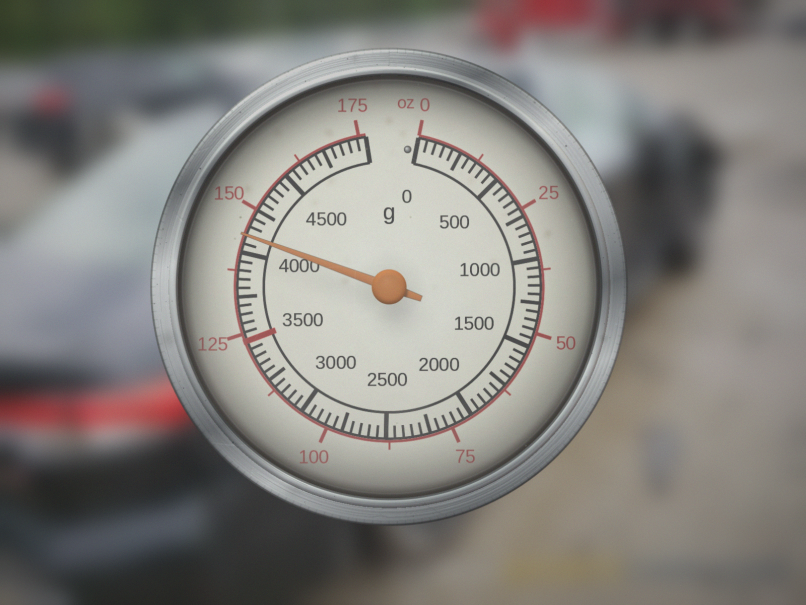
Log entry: 4100 g
